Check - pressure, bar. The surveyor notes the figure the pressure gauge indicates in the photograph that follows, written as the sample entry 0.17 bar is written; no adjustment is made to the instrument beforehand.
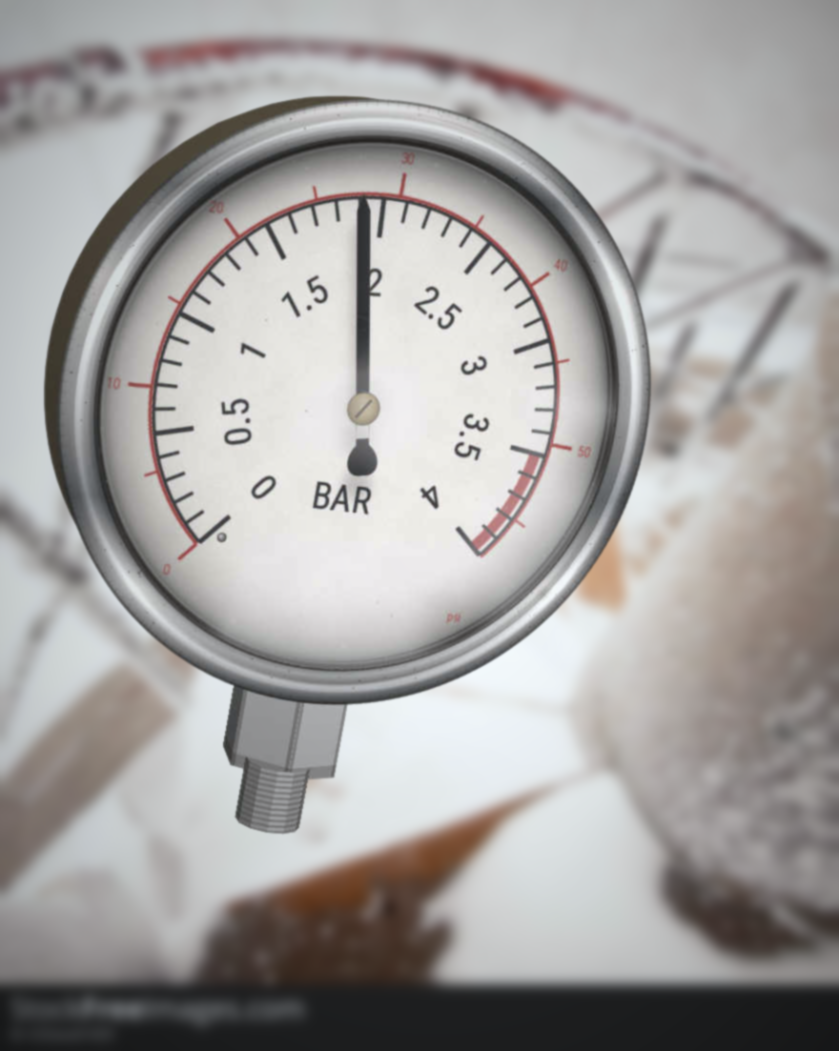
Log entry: 1.9 bar
